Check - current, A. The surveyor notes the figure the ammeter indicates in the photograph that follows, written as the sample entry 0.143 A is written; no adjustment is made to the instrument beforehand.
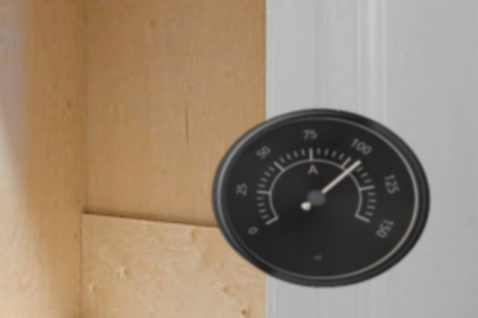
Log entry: 105 A
